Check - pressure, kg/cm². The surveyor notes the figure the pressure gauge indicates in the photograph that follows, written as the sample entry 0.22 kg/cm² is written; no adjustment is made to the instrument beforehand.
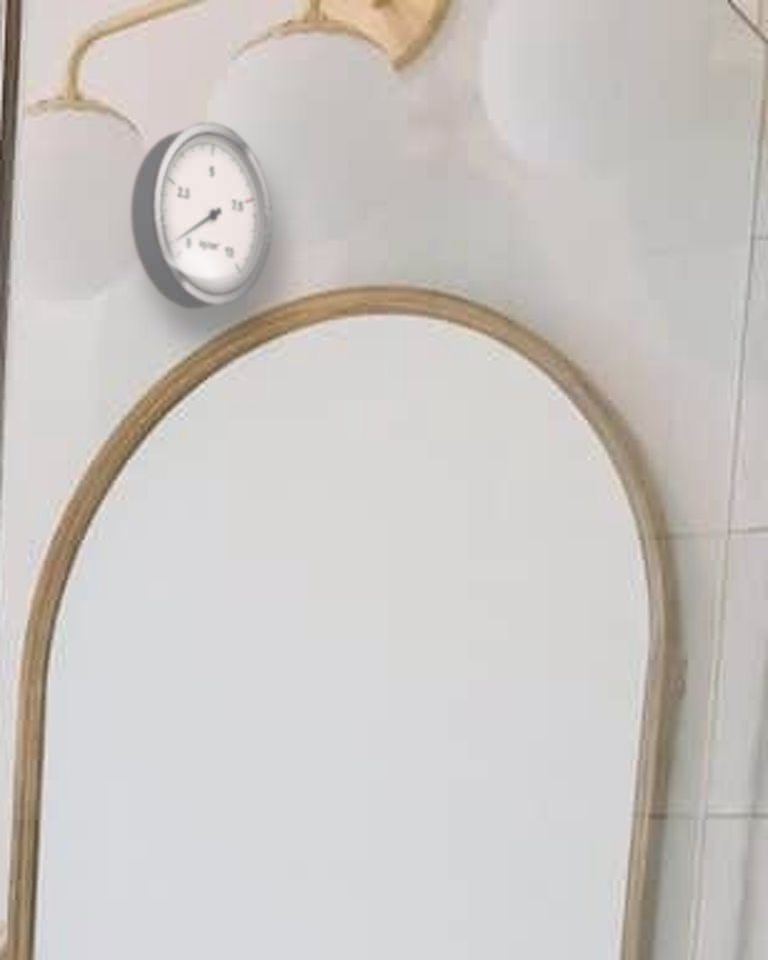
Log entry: 0.5 kg/cm²
